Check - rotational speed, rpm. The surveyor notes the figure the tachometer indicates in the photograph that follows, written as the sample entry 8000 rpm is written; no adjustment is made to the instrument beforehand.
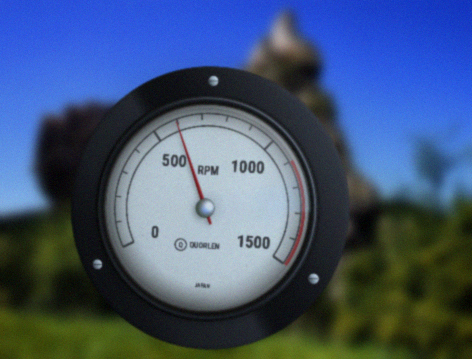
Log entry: 600 rpm
